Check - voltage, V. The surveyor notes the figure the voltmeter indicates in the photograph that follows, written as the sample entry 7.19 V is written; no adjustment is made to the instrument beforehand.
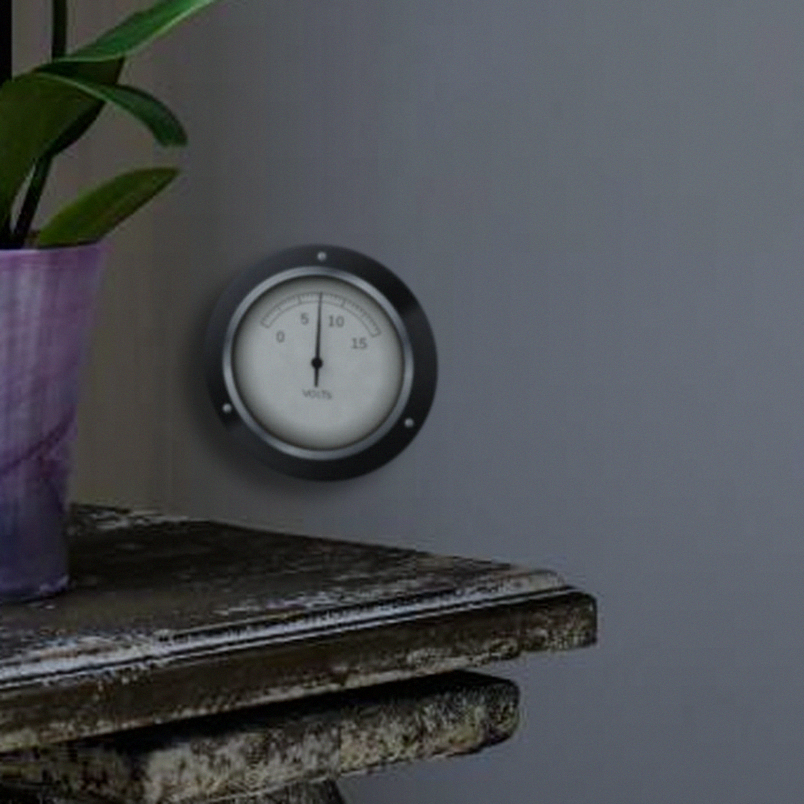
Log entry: 7.5 V
